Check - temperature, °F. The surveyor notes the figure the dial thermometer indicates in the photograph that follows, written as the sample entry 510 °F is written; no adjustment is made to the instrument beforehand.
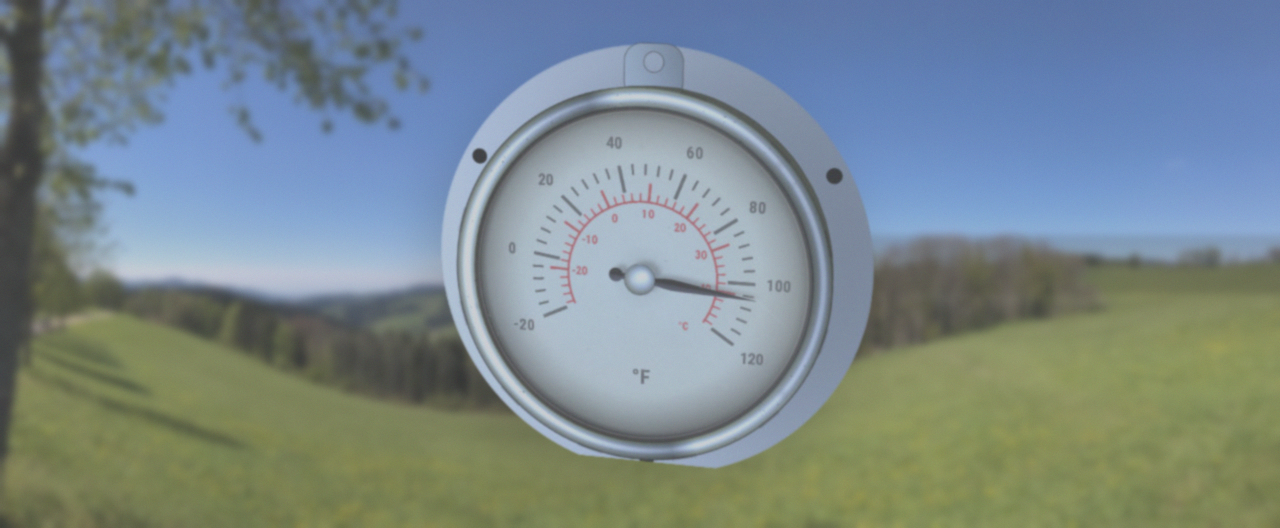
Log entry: 104 °F
